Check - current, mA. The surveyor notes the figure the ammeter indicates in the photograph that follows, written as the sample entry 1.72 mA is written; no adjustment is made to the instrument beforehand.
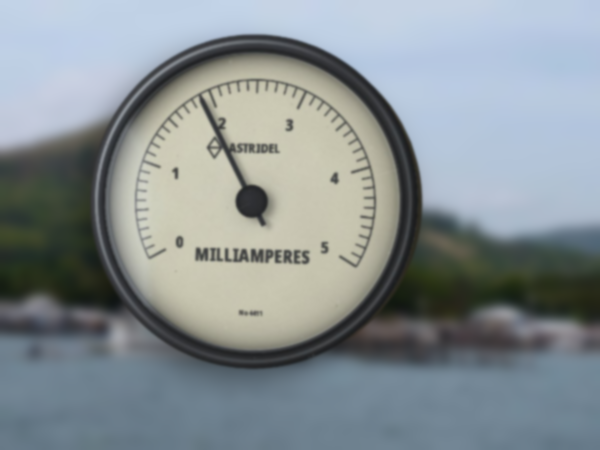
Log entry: 1.9 mA
